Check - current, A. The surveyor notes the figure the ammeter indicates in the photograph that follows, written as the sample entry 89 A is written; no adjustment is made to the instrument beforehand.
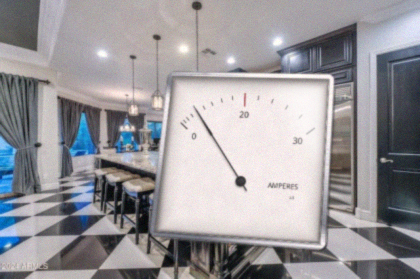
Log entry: 10 A
